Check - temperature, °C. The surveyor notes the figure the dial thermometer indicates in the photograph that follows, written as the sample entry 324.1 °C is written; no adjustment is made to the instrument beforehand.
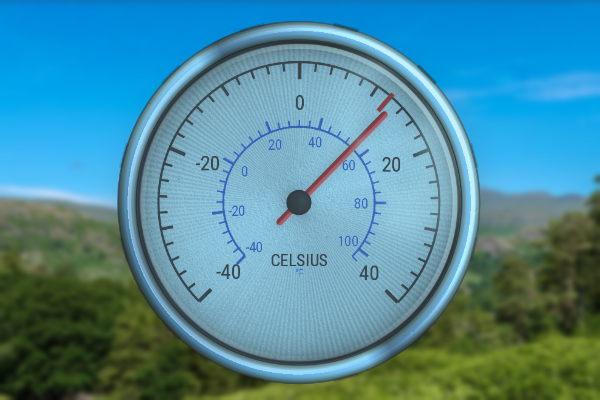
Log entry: 13 °C
